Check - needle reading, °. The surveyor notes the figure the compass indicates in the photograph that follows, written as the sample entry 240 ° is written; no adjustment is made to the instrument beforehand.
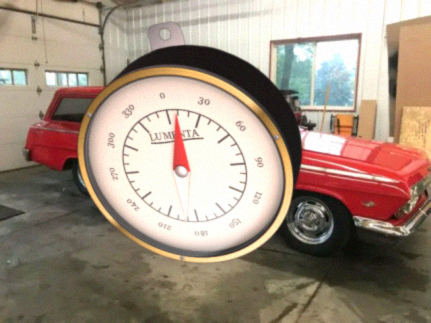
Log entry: 10 °
